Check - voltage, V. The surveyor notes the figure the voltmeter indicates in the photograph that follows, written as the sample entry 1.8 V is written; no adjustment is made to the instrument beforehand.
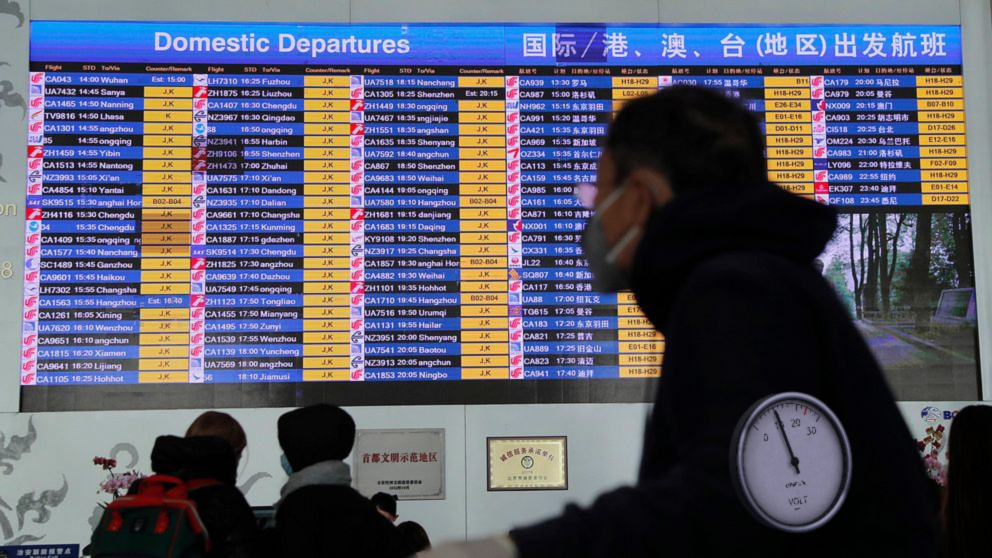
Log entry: 10 V
